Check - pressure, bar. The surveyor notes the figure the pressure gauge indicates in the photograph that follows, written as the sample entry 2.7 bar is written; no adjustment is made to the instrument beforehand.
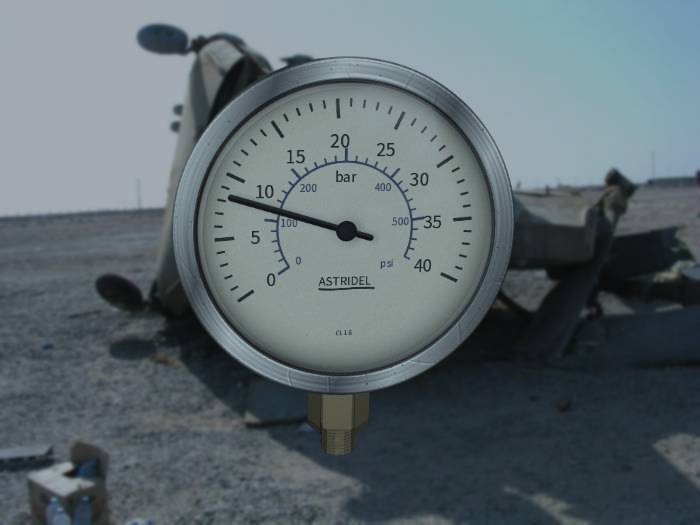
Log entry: 8.5 bar
